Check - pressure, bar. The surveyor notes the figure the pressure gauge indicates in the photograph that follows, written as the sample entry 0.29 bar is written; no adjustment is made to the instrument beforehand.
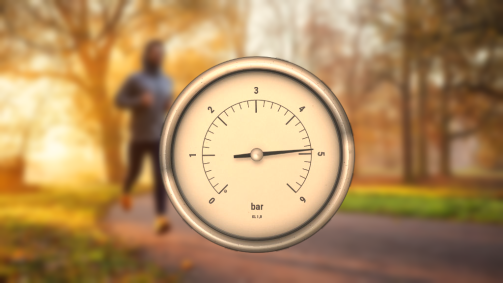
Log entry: 4.9 bar
